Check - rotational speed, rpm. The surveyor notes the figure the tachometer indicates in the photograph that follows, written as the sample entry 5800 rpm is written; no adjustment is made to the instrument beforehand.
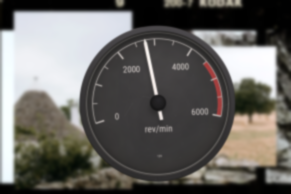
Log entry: 2750 rpm
